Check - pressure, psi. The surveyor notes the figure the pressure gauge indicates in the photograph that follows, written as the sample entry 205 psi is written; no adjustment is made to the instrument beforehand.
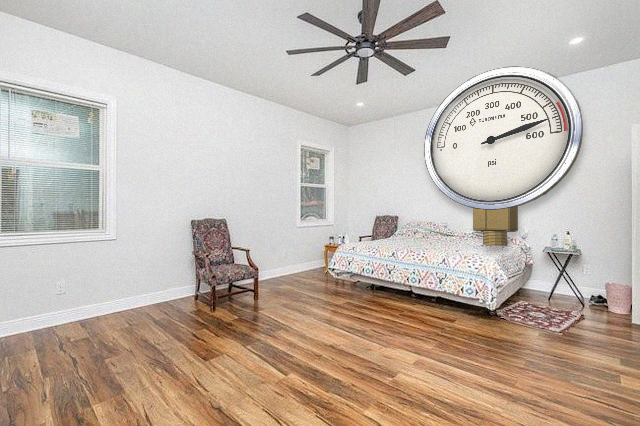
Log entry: 550 psi
